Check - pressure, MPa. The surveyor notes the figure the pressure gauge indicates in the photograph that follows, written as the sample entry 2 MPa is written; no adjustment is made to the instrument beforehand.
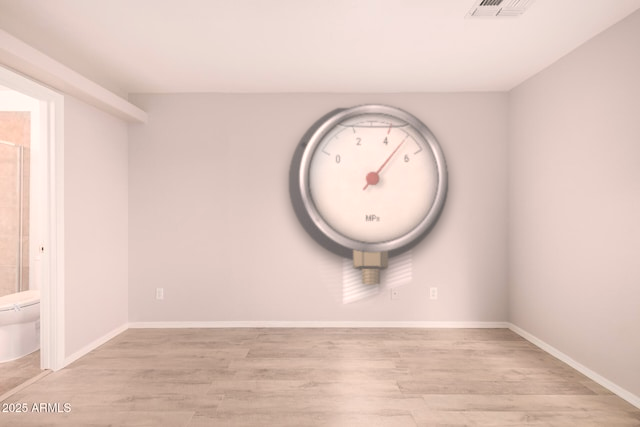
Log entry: 5 MPa
